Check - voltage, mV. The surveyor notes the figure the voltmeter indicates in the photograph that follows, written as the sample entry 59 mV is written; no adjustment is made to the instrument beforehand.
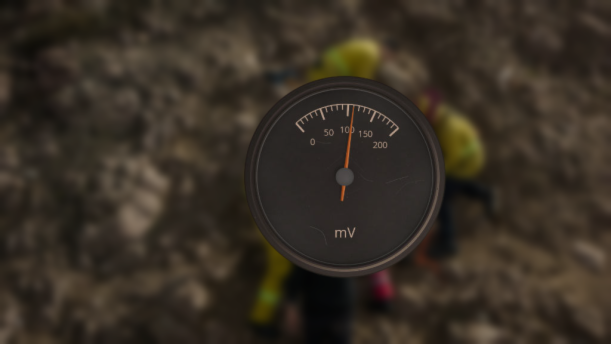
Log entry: 110 mV
